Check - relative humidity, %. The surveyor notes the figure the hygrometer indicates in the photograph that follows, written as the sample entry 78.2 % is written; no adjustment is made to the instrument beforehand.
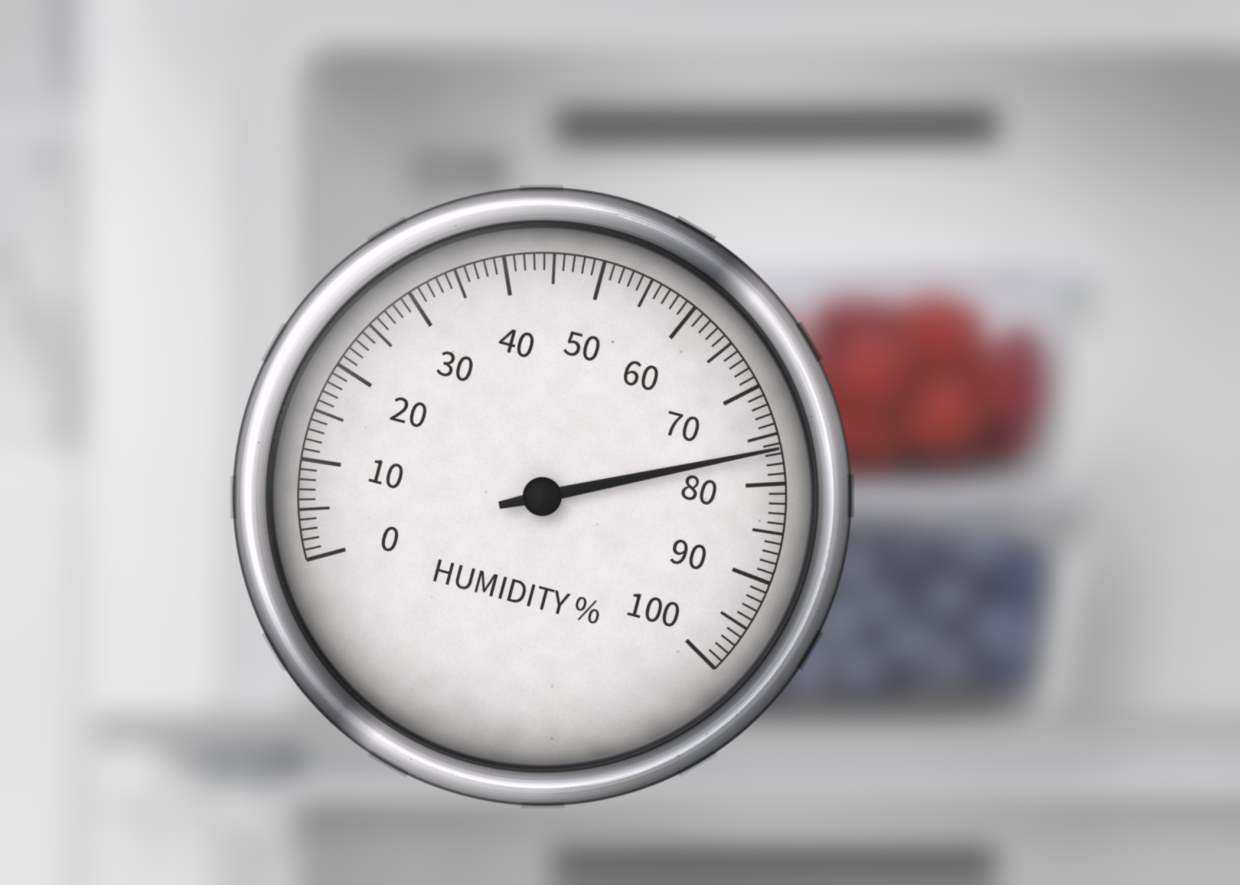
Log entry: 76.5 %
